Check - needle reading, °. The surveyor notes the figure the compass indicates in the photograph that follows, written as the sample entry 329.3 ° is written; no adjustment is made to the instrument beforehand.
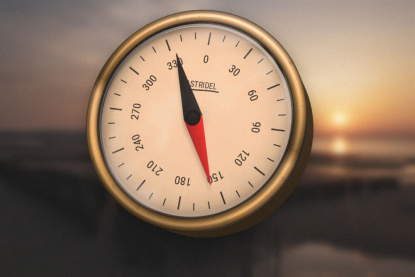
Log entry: 155 °
